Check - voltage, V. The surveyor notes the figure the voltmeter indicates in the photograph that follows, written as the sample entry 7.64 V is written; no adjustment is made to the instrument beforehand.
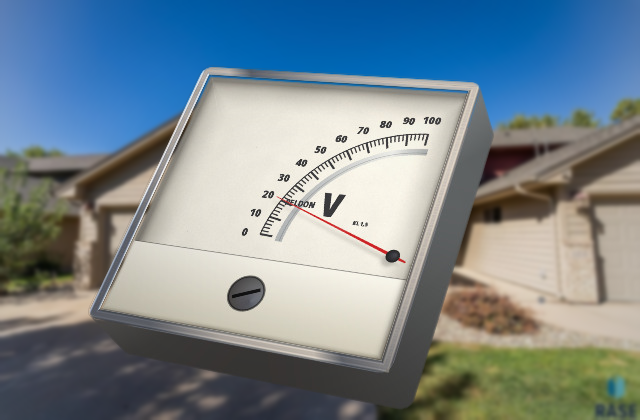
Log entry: 20 V
